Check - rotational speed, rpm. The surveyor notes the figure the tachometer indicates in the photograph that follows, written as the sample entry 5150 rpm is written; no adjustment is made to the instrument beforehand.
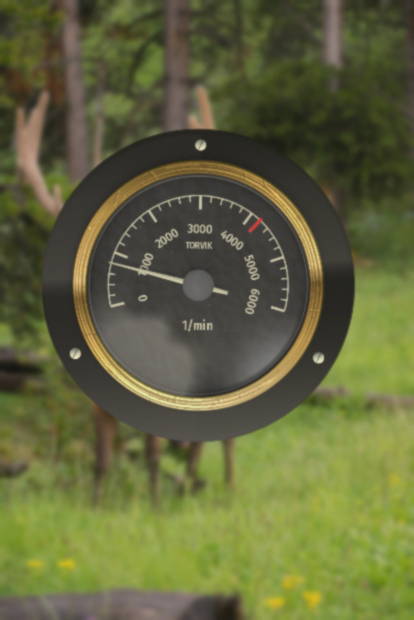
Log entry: 800 rpm
